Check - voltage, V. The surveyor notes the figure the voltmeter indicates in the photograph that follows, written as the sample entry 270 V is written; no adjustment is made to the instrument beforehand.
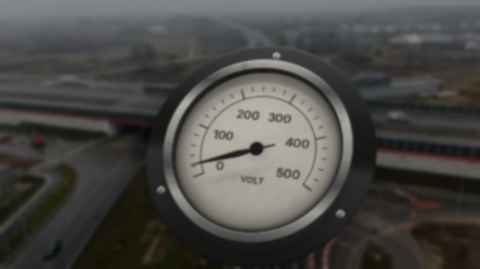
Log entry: 20 V
